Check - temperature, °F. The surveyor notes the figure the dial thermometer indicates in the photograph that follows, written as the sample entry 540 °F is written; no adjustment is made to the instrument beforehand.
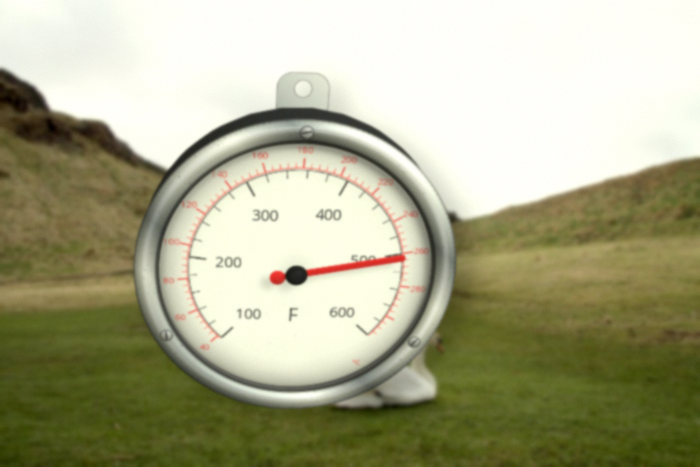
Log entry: 500 °F
